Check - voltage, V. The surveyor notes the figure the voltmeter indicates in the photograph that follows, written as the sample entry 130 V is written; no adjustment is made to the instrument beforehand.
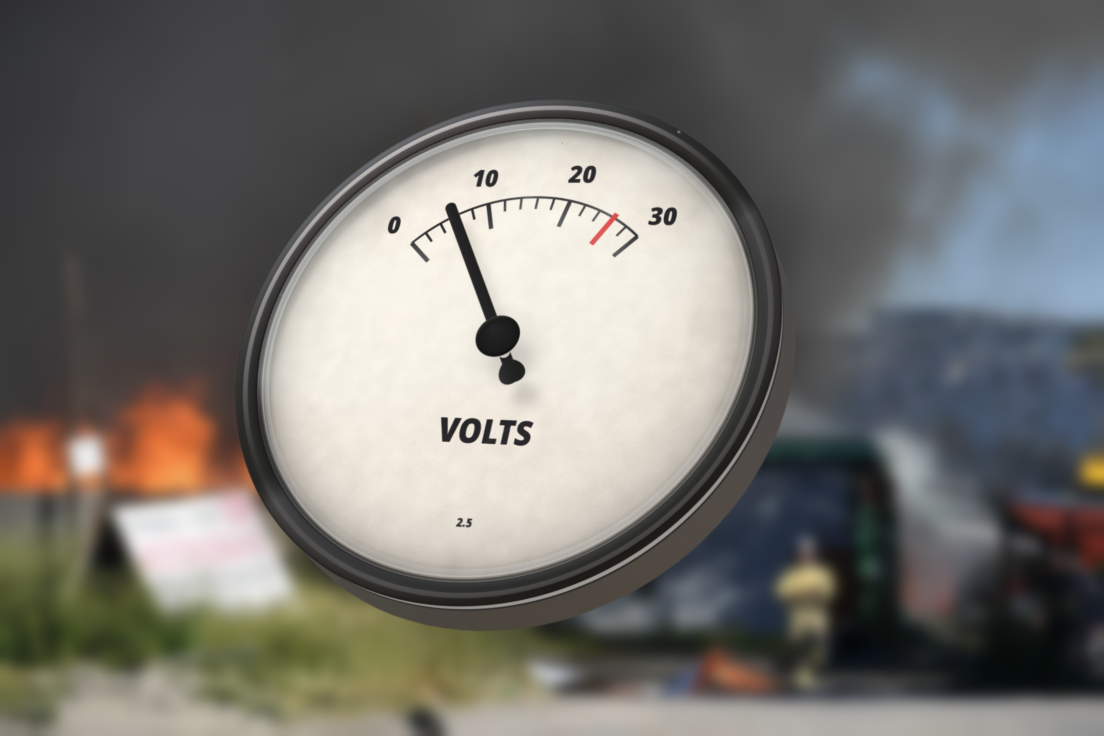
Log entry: 6 V
